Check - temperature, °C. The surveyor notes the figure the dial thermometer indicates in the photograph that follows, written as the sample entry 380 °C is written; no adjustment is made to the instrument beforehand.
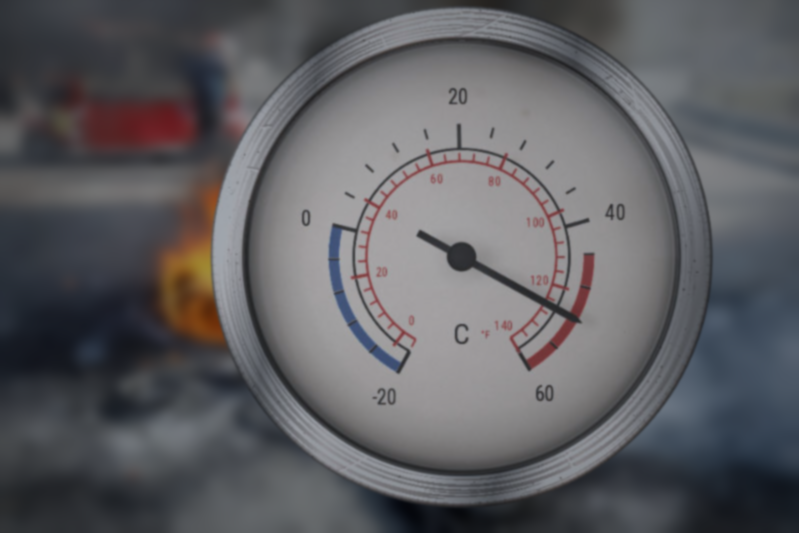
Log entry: 52 °C
